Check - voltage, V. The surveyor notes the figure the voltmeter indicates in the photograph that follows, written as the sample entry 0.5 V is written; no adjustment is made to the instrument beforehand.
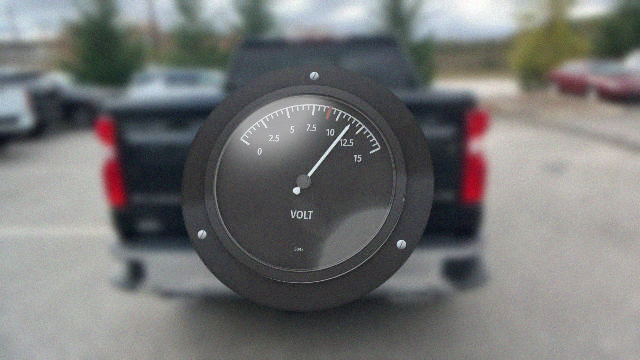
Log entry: 11.5 V
